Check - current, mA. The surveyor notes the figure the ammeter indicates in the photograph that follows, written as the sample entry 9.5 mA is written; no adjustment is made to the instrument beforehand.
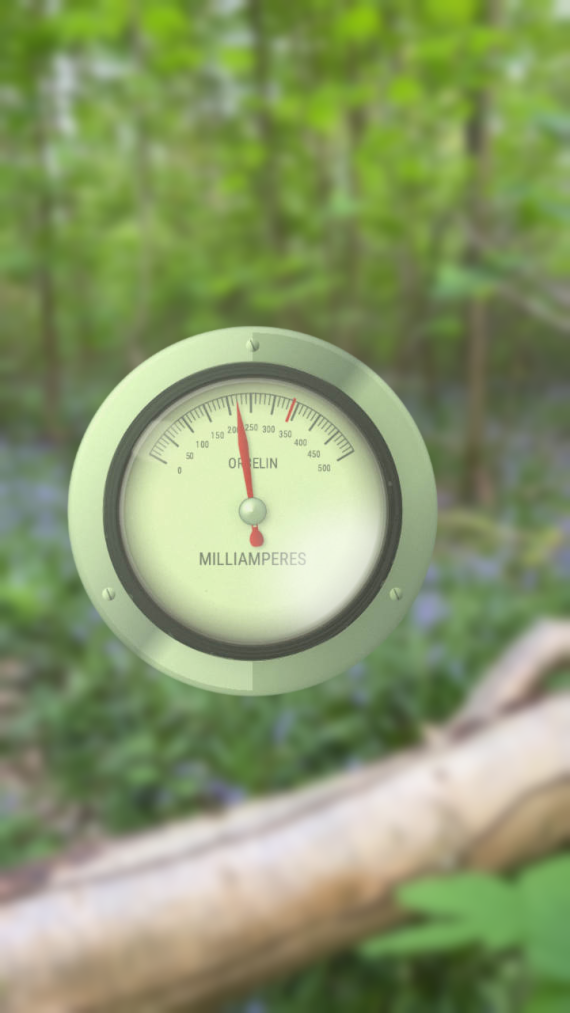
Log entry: 220 mA
